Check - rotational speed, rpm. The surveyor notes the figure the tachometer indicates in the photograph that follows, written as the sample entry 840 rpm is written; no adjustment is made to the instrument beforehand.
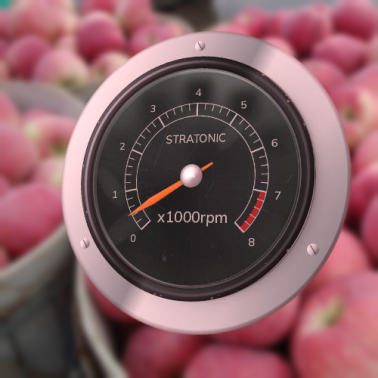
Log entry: 400 rpm
